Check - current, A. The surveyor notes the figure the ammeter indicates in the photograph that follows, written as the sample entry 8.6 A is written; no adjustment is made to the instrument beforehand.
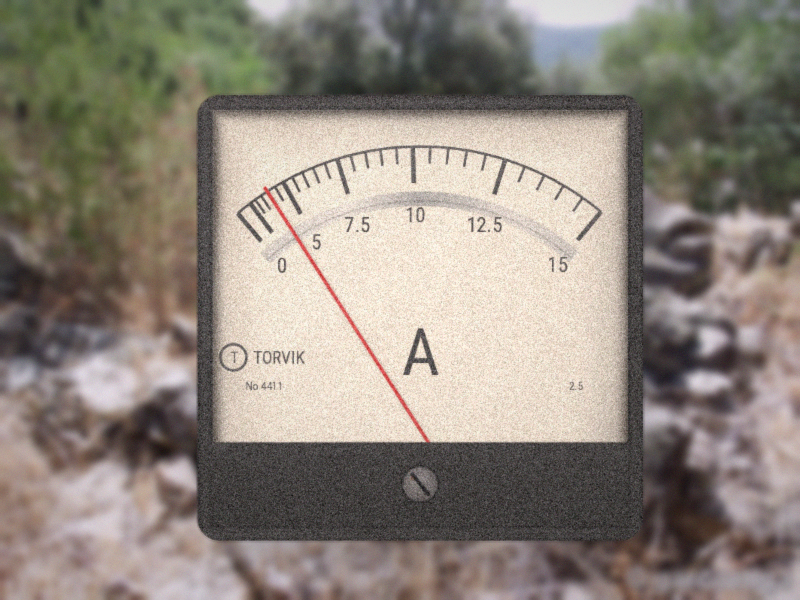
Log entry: 4 A
